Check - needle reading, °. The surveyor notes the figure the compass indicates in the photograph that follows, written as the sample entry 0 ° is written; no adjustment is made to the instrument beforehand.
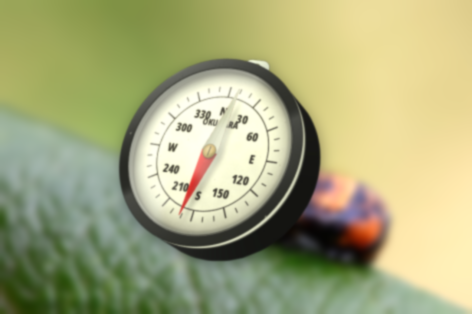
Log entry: 190 °
